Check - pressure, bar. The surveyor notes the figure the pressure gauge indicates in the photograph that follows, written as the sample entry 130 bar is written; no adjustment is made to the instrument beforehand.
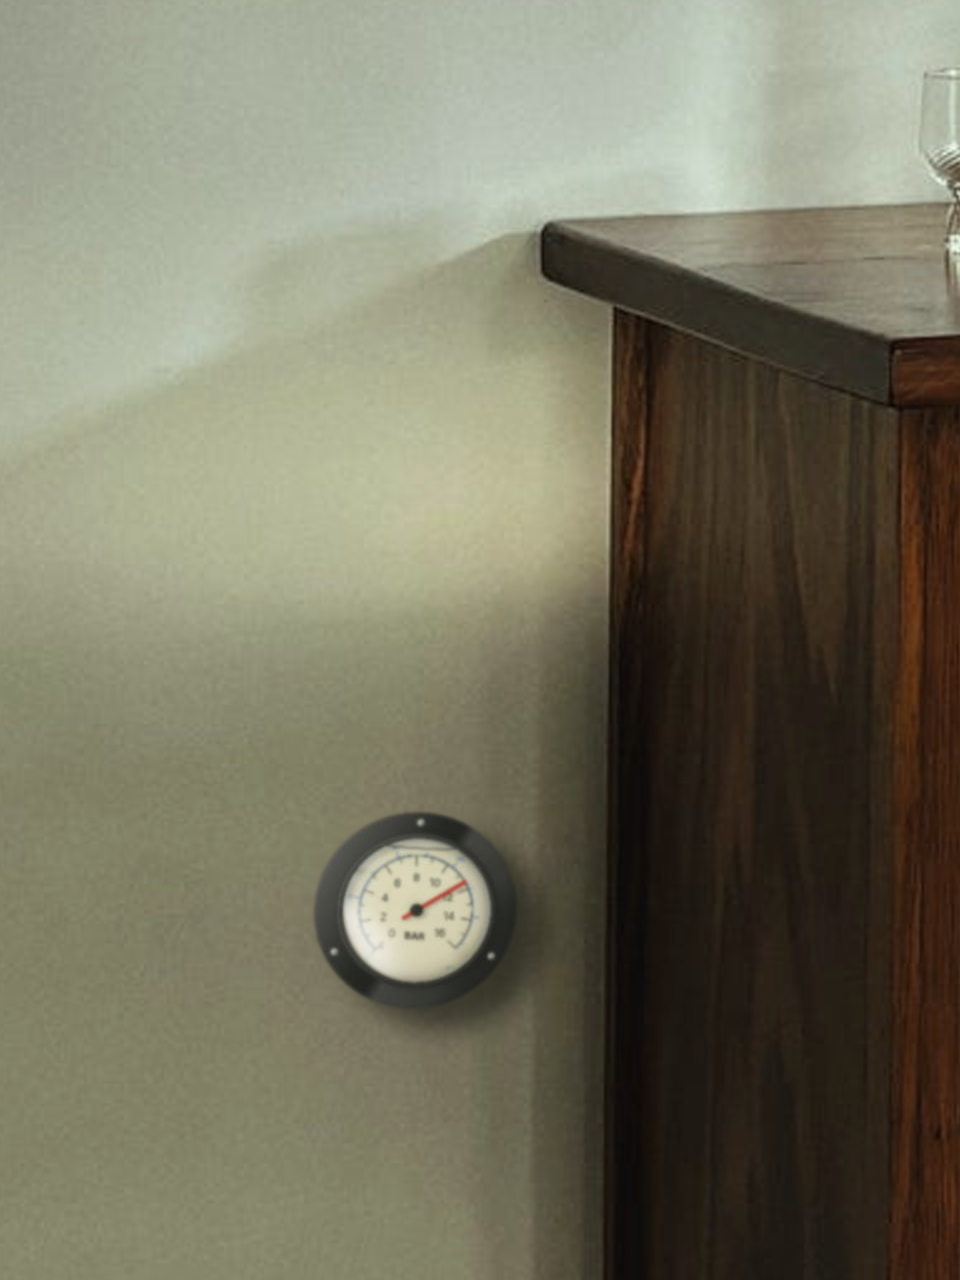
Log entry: 11.5 bar
